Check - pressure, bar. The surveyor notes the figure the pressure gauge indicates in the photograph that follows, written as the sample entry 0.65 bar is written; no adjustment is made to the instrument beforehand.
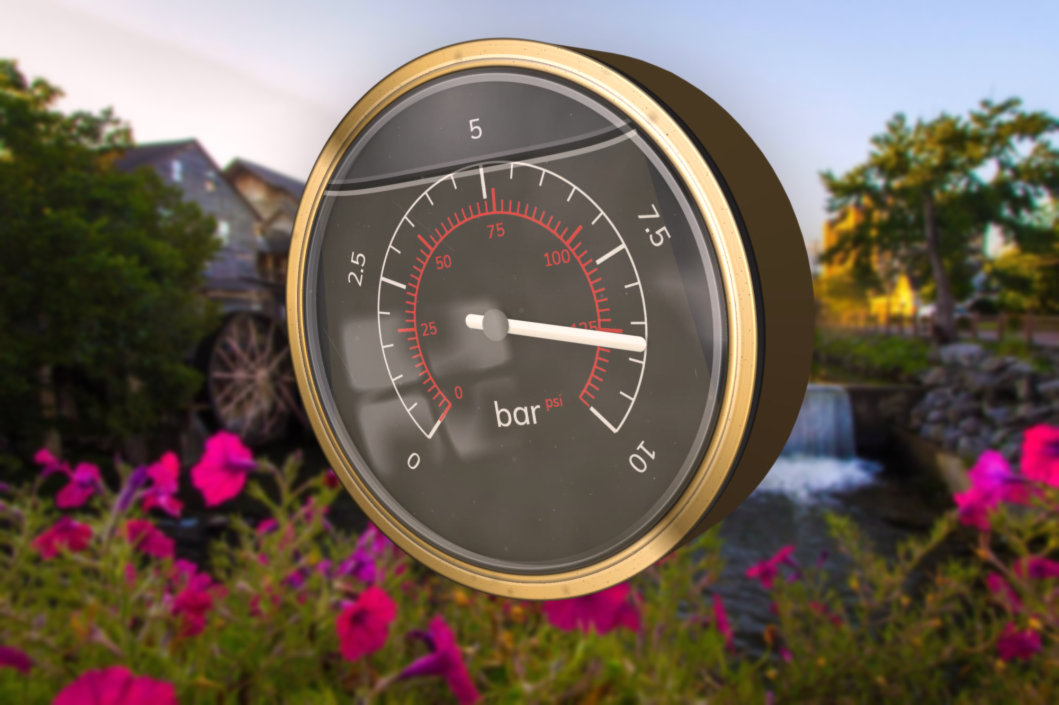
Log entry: 8.75 bar
